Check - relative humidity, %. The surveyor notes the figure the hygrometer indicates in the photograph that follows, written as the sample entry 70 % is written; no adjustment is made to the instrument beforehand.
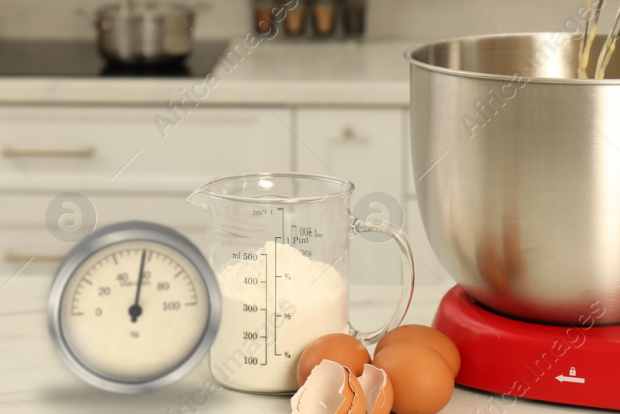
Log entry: 56 %
